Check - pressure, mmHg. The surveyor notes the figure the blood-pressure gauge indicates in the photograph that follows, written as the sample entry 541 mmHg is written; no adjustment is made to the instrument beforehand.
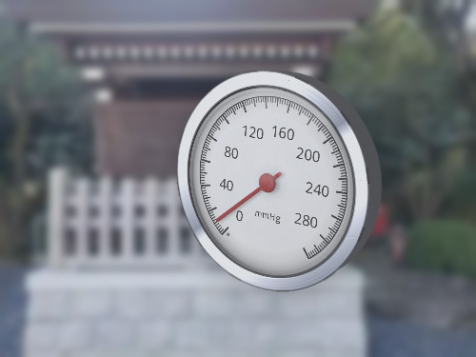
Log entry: 10 mmHg
